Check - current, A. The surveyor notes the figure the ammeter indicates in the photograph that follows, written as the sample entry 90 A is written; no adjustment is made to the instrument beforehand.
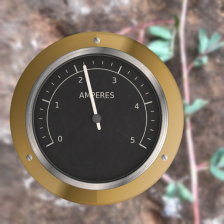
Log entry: 2.2 A
